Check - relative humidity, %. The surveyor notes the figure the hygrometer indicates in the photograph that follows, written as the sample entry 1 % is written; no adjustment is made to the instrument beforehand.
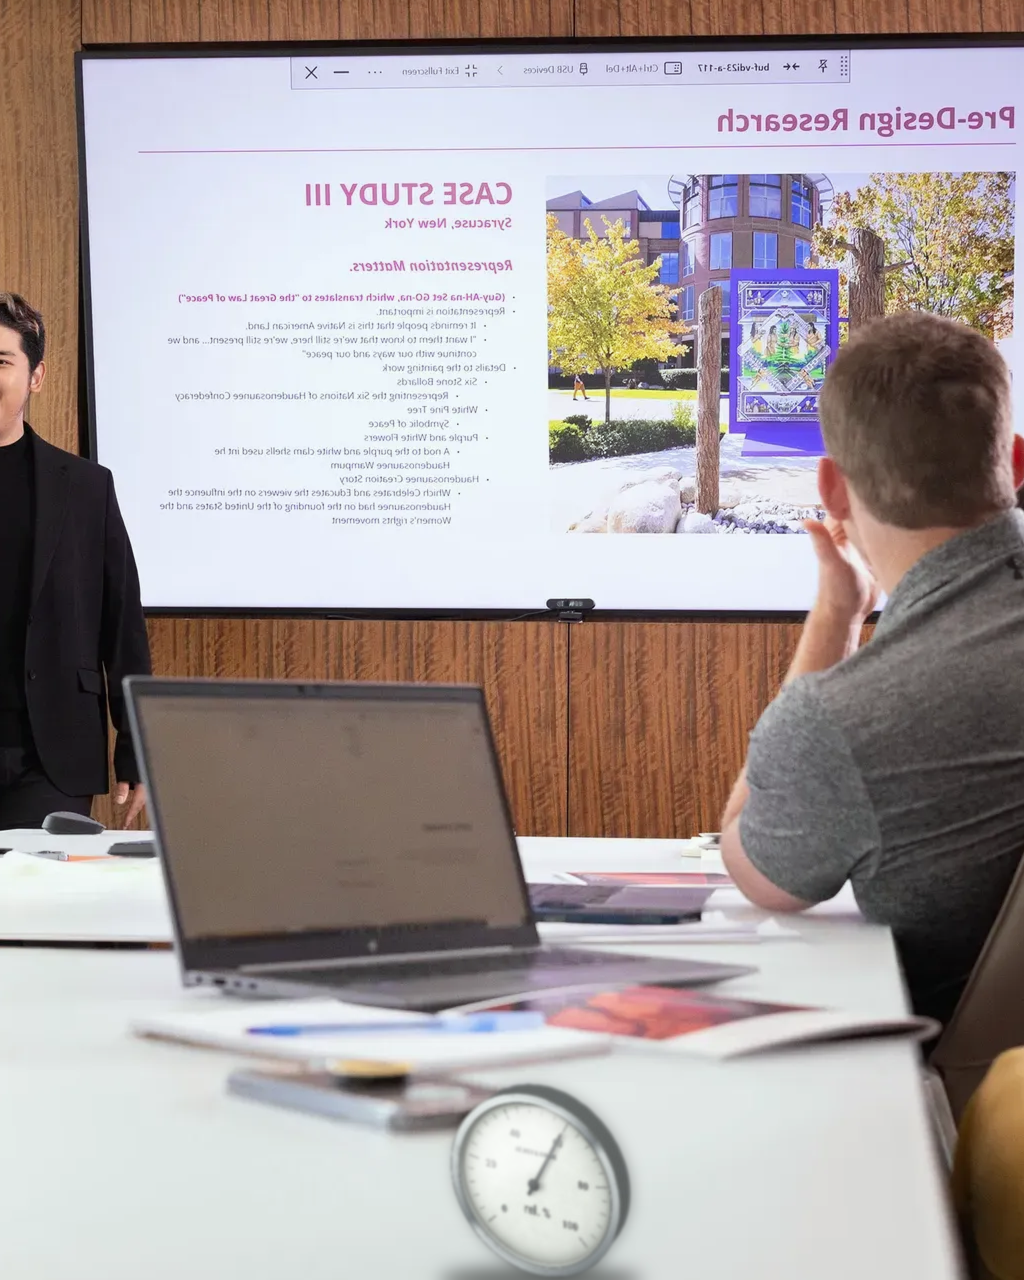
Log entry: 60 %
